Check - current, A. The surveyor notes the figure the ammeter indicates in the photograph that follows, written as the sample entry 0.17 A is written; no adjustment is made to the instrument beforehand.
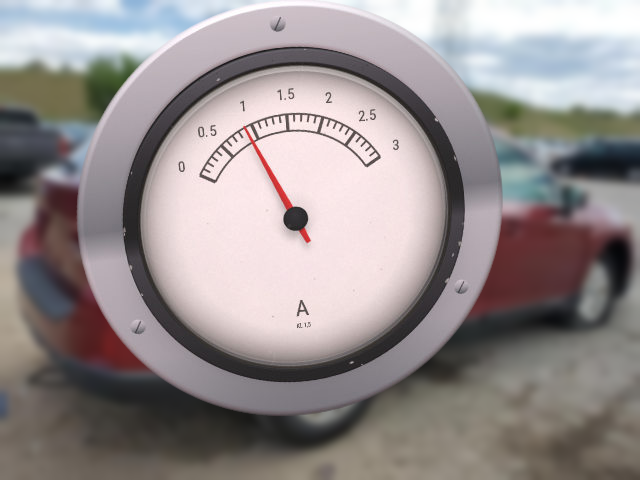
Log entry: 0.9 A
